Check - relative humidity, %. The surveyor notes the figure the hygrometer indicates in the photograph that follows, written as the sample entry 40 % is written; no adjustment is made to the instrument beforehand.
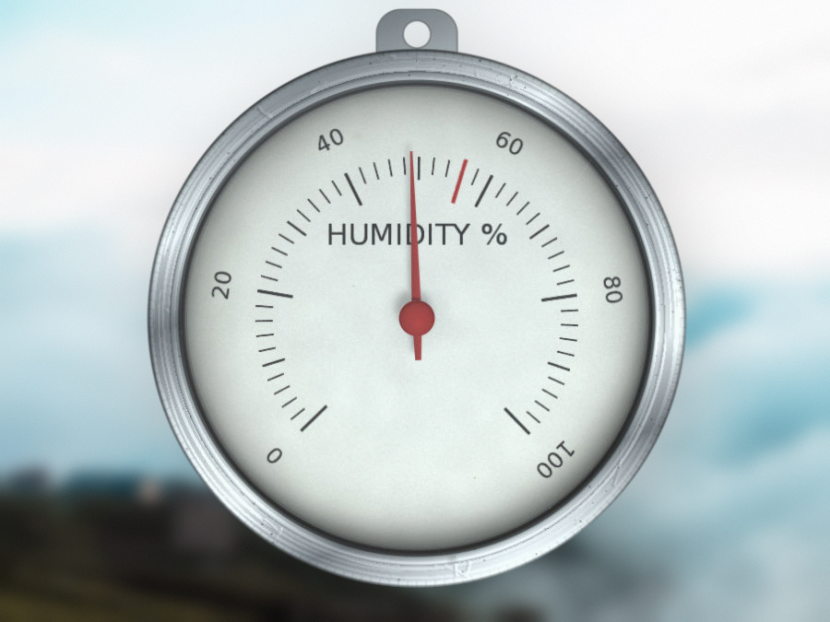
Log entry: 49 %
